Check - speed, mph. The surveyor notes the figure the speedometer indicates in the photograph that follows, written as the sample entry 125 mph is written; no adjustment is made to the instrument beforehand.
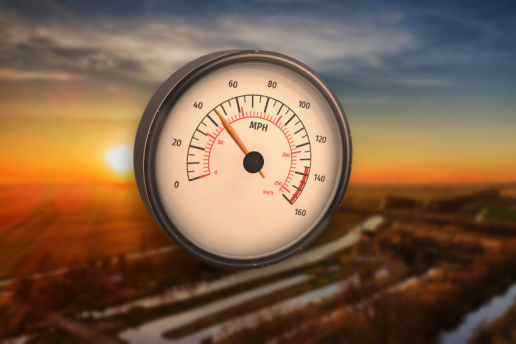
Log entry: 45 mph
